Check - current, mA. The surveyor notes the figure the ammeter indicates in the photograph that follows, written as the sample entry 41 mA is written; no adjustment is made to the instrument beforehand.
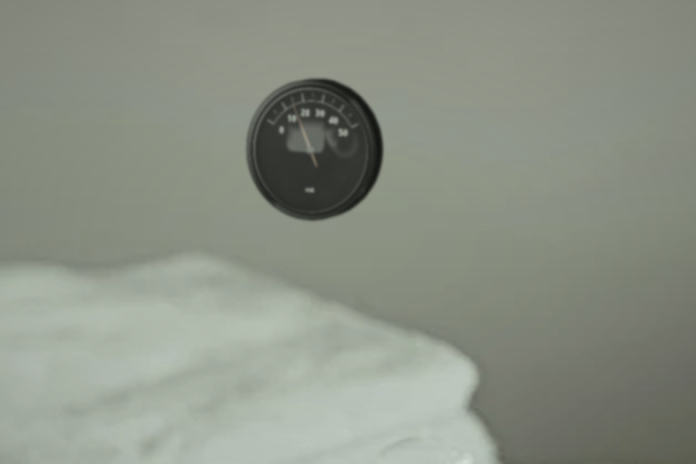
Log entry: 15 mA
